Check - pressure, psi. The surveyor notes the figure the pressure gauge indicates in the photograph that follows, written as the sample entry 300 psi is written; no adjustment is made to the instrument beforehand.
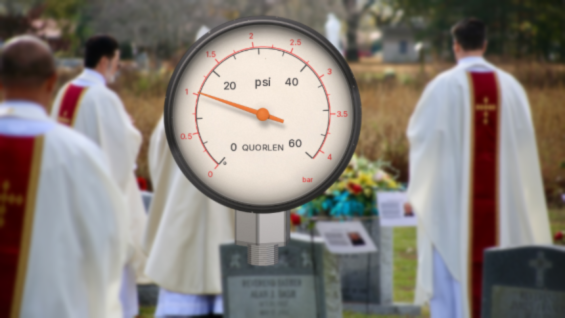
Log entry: 15 psi
